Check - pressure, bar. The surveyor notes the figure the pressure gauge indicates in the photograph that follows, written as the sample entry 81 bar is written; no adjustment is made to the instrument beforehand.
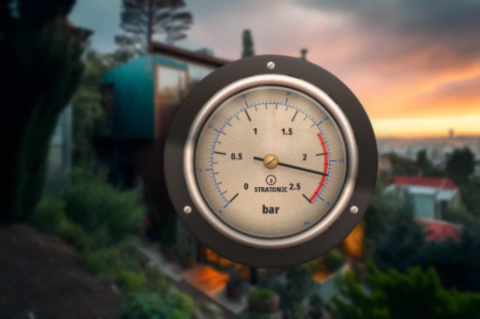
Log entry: 2.2 bar
